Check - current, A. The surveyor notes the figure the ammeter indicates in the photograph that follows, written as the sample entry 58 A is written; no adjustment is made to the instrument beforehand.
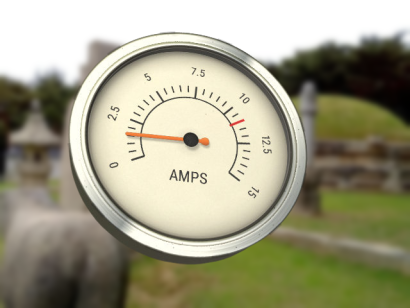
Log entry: 1.5 A
